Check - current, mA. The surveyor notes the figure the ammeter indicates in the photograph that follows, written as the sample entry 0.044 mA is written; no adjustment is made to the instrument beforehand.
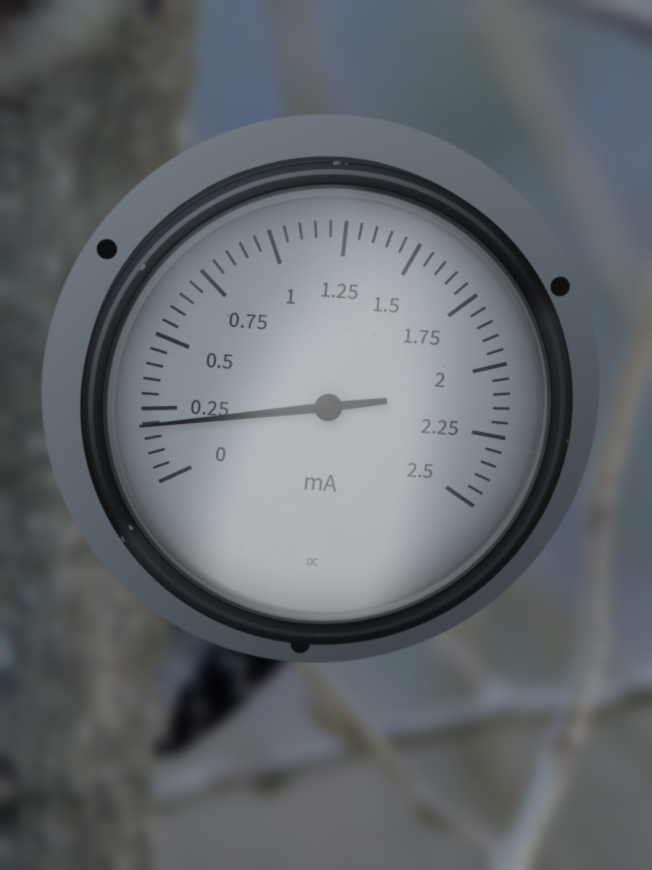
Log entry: 0.2 mA
